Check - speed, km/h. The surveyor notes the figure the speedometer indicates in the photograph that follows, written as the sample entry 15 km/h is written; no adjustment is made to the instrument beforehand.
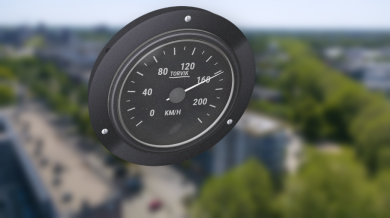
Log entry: 160 km/h
